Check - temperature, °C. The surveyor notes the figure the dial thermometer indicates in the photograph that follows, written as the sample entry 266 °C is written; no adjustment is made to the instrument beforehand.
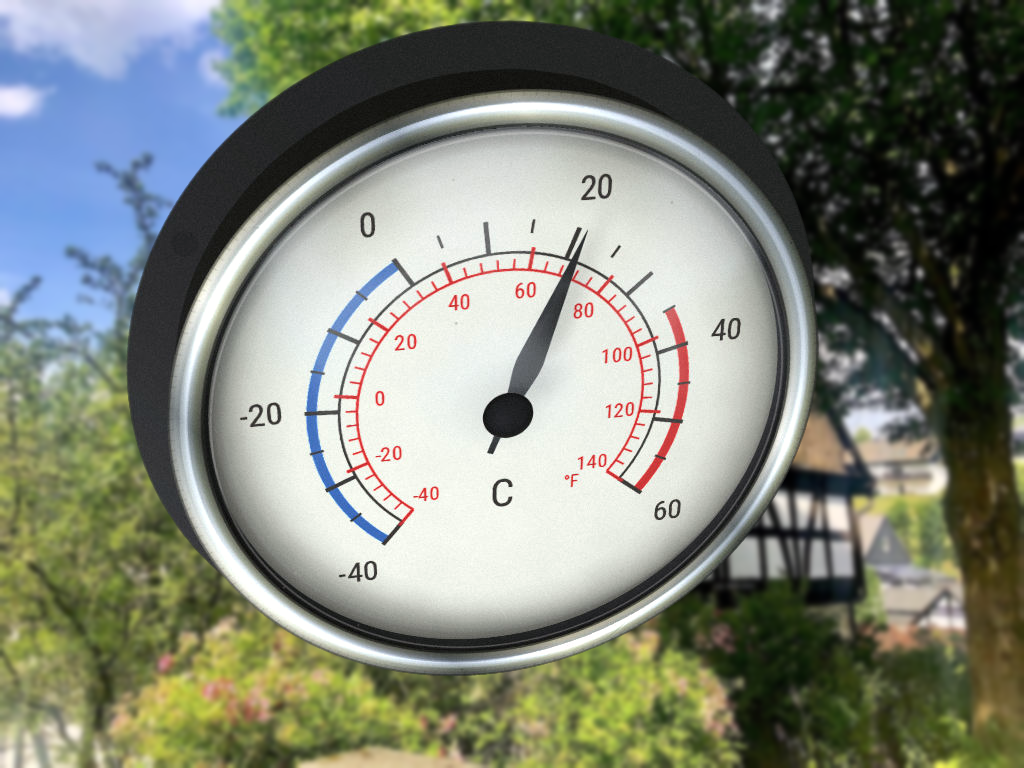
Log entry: 20 °C
